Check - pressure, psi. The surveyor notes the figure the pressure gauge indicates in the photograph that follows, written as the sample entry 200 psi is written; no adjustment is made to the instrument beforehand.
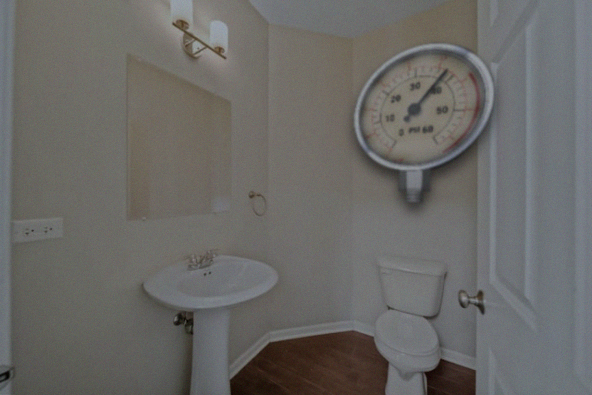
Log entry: 38 psi
